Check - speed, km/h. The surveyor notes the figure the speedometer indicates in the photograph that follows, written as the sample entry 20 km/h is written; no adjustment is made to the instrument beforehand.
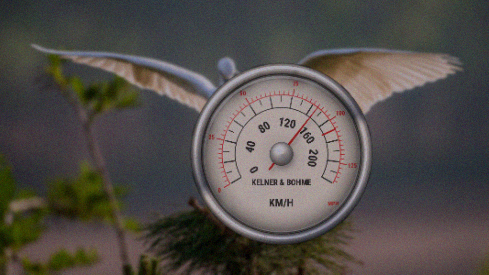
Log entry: 145 km/h
